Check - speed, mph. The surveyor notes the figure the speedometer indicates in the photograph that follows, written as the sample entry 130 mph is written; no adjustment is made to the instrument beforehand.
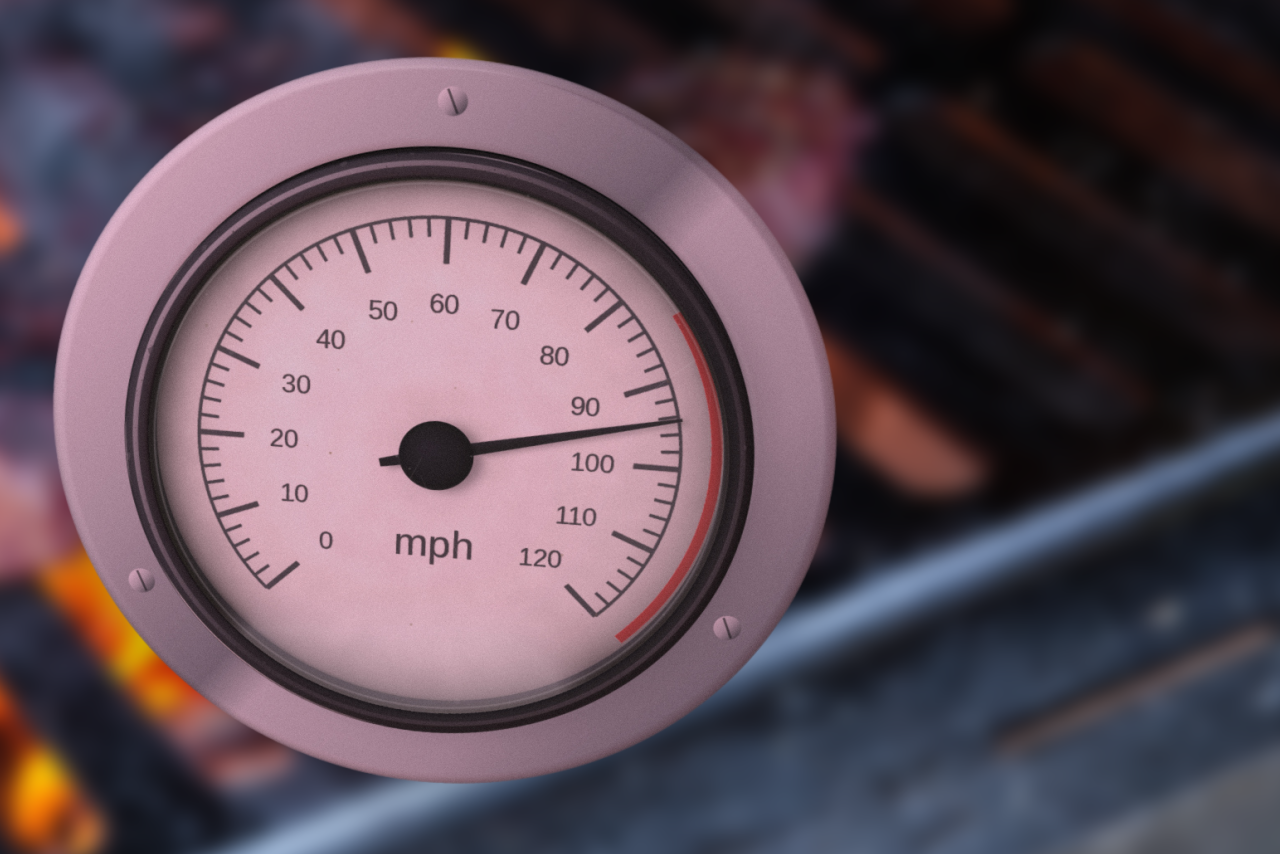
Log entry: 94 mph
